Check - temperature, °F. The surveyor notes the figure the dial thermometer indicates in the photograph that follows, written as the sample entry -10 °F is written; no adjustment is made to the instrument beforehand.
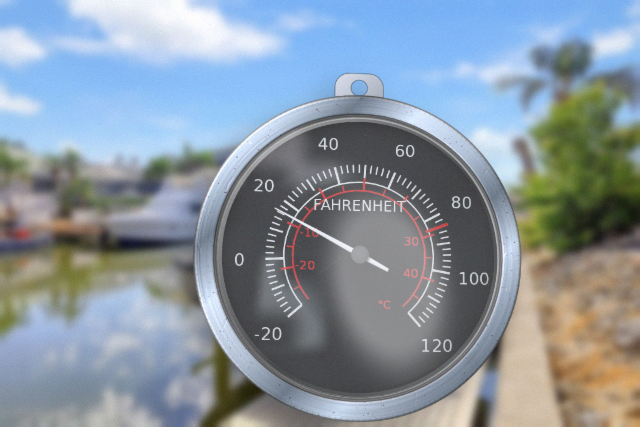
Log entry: 16 °F
